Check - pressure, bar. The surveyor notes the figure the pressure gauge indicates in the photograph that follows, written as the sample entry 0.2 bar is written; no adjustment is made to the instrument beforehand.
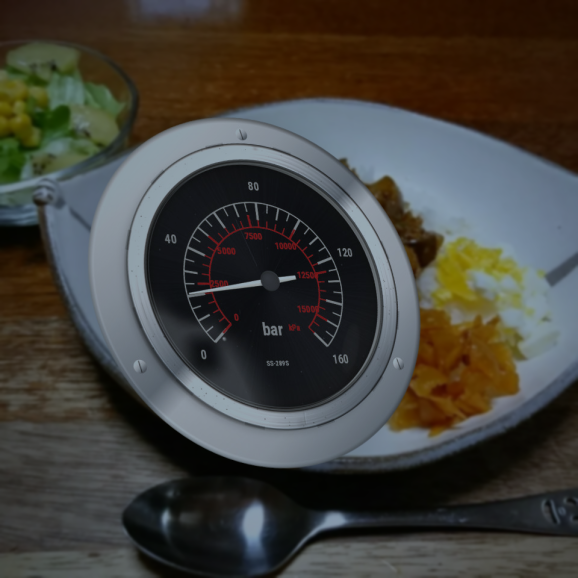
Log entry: 20 bar
